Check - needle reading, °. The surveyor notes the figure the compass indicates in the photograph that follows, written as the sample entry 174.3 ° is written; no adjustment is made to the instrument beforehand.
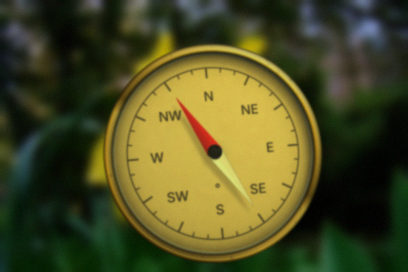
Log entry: 330 °
